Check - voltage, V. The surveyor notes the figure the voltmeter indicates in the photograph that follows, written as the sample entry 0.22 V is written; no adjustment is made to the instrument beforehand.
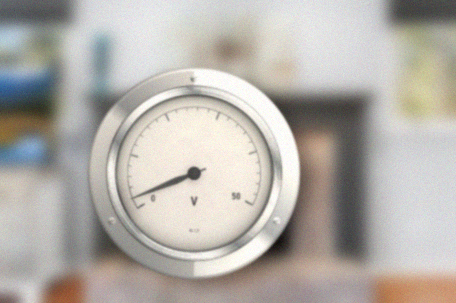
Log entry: 2 V
